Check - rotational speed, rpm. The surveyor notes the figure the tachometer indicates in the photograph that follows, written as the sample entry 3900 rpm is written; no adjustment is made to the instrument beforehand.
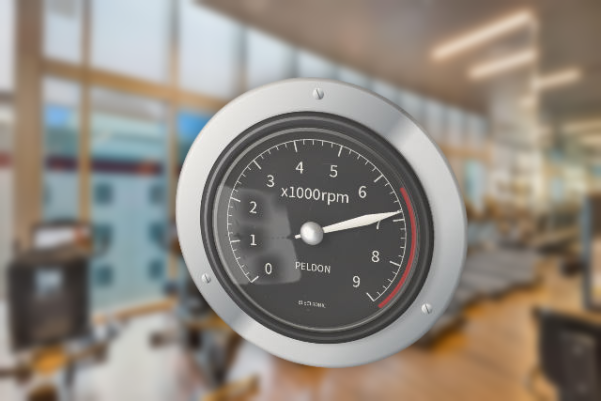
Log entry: 6800 rpm
